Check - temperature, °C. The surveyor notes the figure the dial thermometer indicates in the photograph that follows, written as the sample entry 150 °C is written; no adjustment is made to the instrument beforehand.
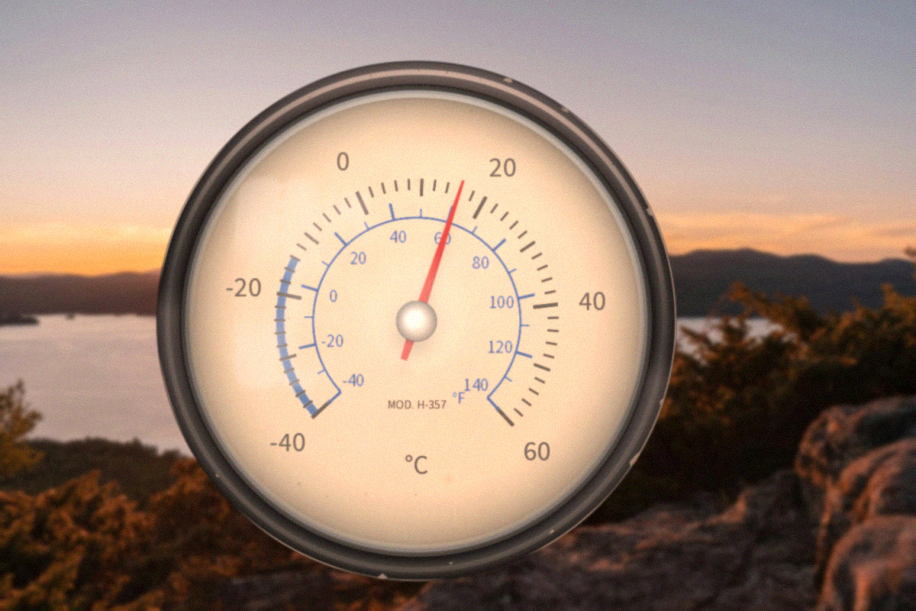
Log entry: 16 °C
